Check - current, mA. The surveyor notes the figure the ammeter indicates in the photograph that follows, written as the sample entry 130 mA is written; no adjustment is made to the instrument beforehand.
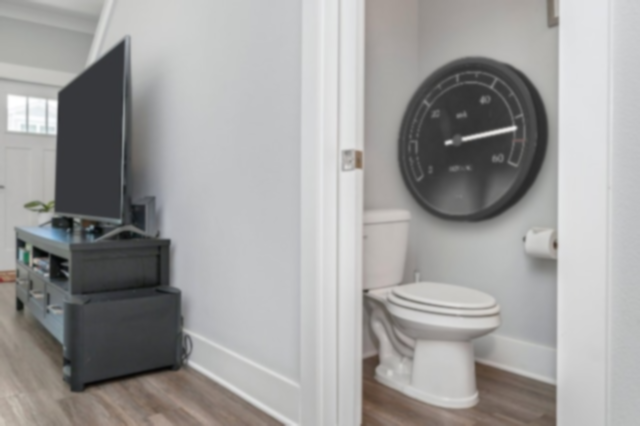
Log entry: 52.5 mA
